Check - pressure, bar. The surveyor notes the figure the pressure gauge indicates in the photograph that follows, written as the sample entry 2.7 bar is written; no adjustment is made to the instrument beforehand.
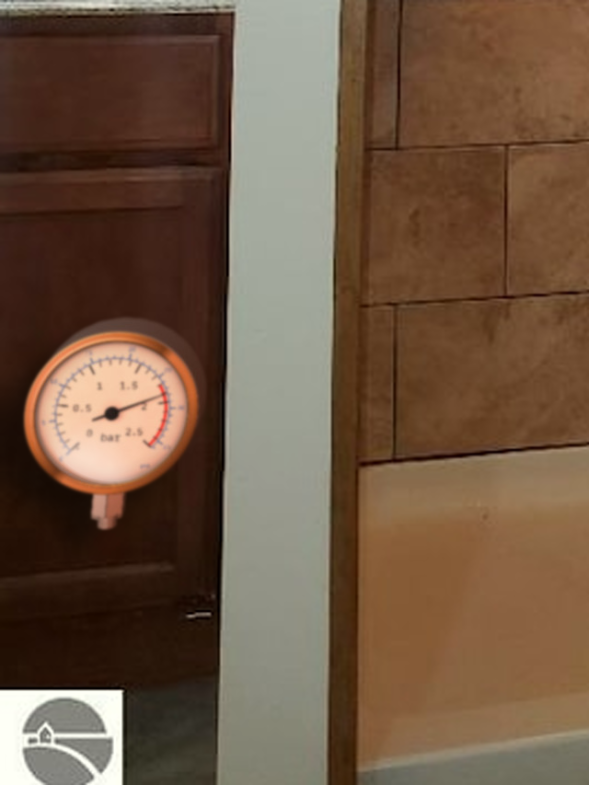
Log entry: 1.9 bar
